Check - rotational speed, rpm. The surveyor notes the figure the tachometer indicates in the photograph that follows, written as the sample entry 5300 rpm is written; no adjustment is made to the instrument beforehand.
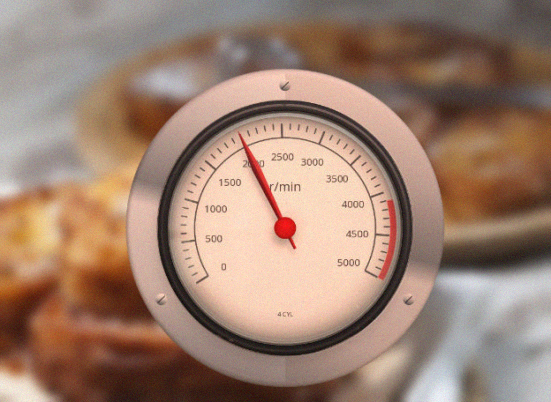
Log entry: 2000 rpm
